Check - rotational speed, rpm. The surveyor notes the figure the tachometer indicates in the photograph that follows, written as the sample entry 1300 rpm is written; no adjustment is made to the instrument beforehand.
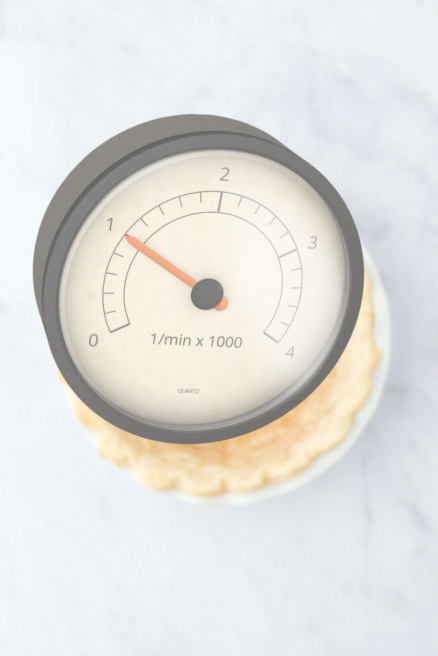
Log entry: 1000 rpm
